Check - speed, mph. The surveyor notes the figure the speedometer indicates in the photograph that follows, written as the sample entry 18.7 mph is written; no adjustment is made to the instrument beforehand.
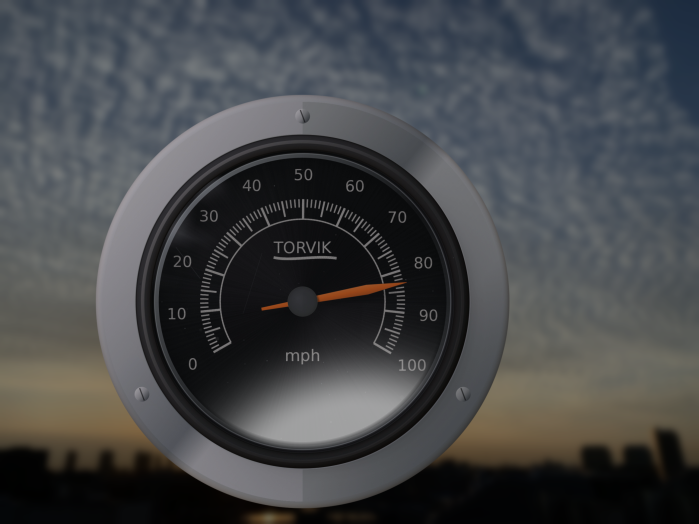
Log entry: 83 mph
